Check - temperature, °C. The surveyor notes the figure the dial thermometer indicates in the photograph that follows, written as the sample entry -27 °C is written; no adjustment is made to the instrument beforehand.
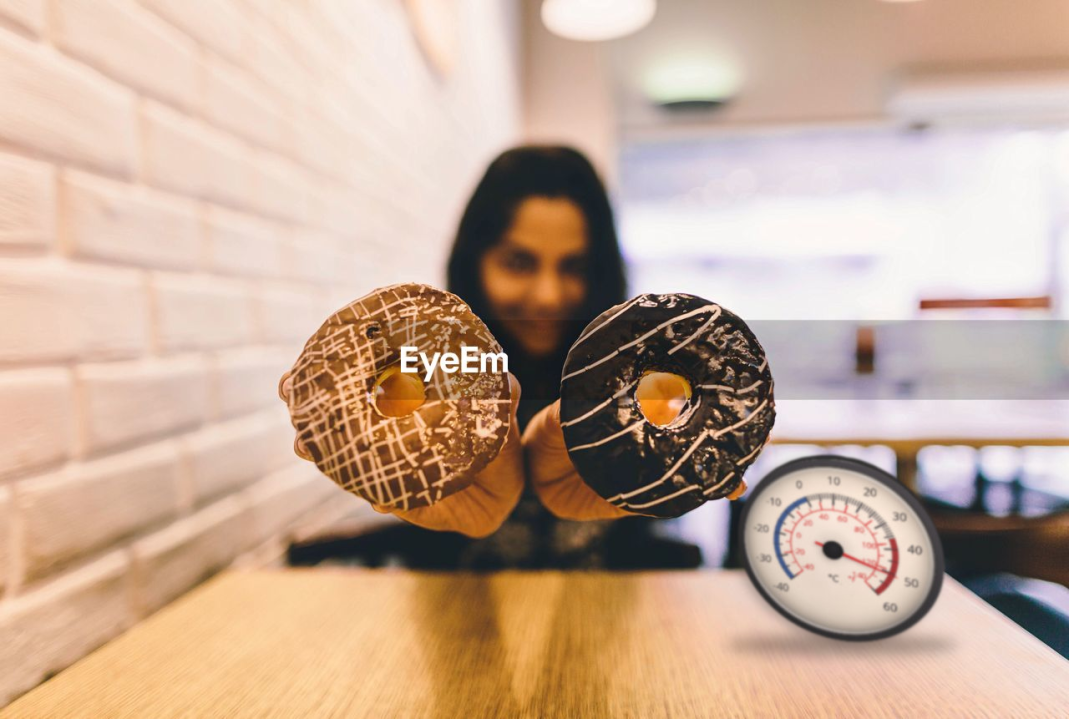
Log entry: 50 °C
